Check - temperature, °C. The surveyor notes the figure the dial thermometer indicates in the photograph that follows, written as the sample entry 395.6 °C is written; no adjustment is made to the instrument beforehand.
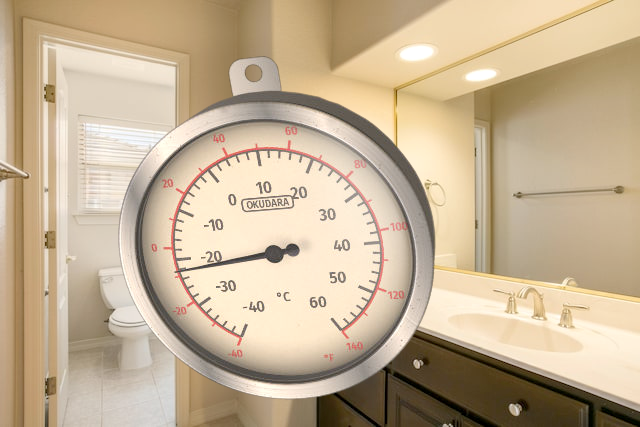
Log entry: -22 °C
